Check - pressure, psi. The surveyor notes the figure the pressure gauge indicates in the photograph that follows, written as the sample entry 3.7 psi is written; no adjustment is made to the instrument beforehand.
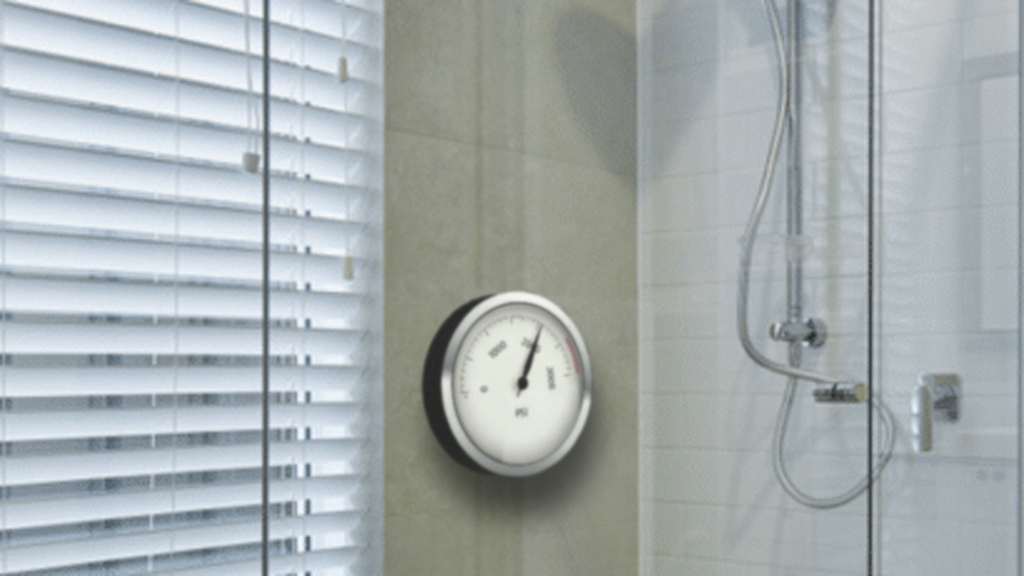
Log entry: 2000 psi
